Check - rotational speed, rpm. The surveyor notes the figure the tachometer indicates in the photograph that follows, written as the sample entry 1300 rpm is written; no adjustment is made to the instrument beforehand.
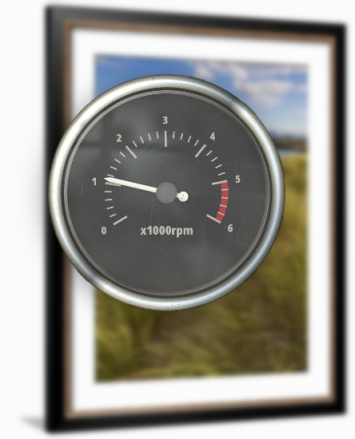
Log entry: 1100 rpm
